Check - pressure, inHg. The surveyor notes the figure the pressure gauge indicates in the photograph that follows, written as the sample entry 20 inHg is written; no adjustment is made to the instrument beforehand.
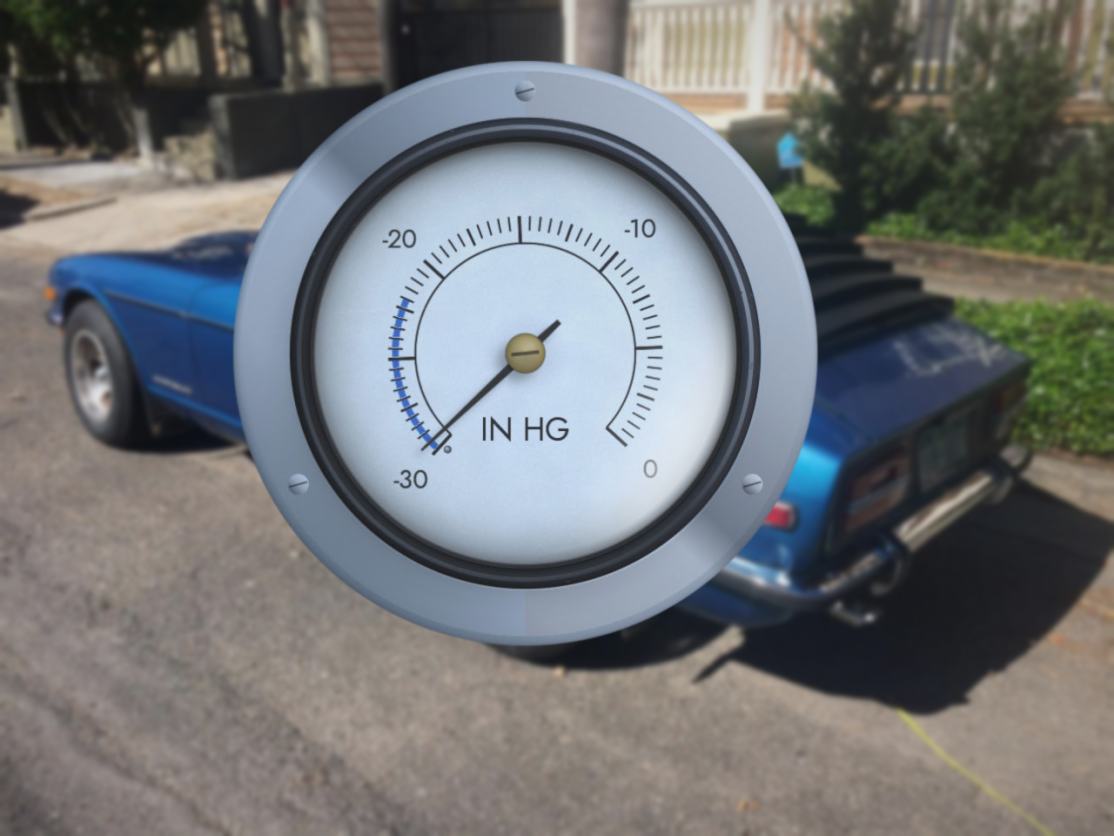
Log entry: -29.5 inHg
